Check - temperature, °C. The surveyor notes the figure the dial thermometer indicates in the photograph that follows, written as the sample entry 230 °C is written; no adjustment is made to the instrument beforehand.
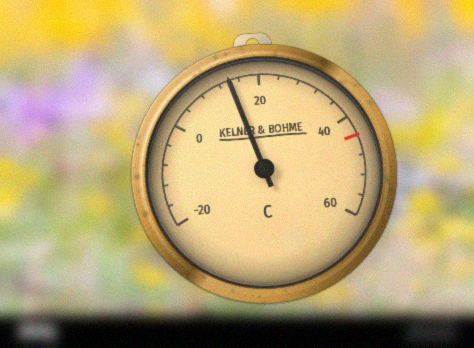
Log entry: 14 °C
